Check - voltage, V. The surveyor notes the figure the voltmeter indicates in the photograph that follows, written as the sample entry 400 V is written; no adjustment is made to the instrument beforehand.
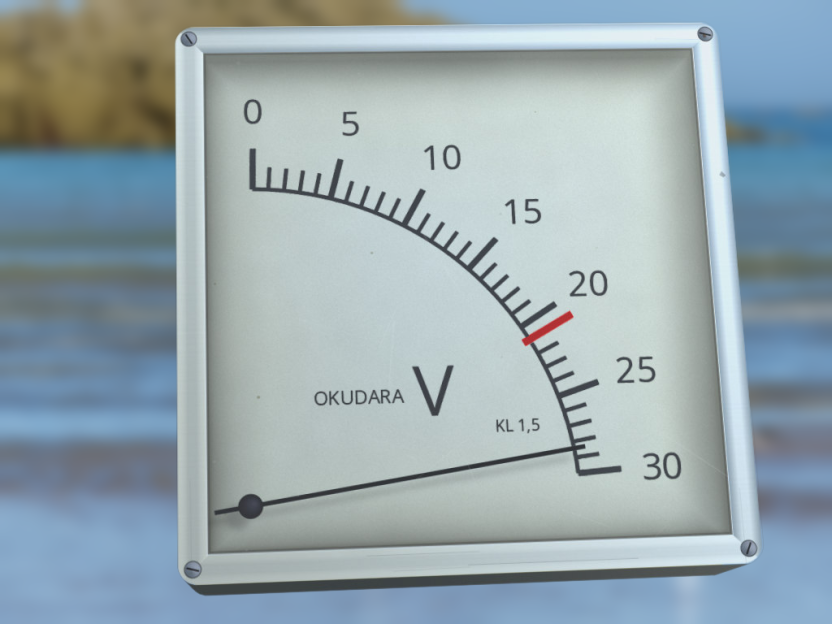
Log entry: 28.5 V
